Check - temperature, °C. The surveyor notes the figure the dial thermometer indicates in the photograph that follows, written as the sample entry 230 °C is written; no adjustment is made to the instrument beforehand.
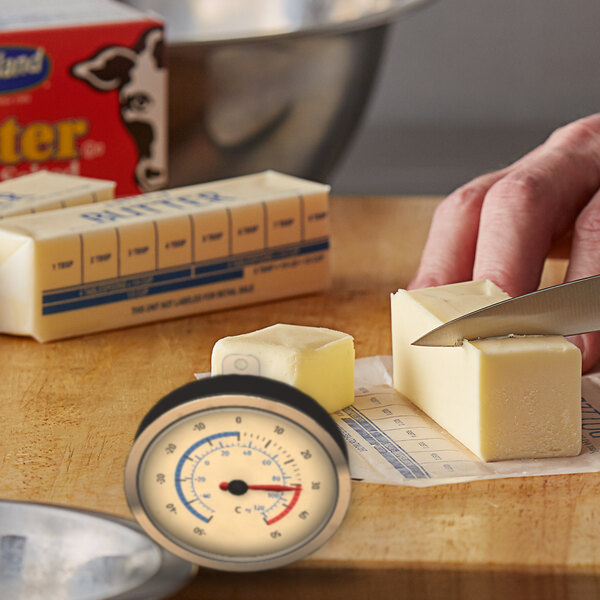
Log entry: 30 °C
